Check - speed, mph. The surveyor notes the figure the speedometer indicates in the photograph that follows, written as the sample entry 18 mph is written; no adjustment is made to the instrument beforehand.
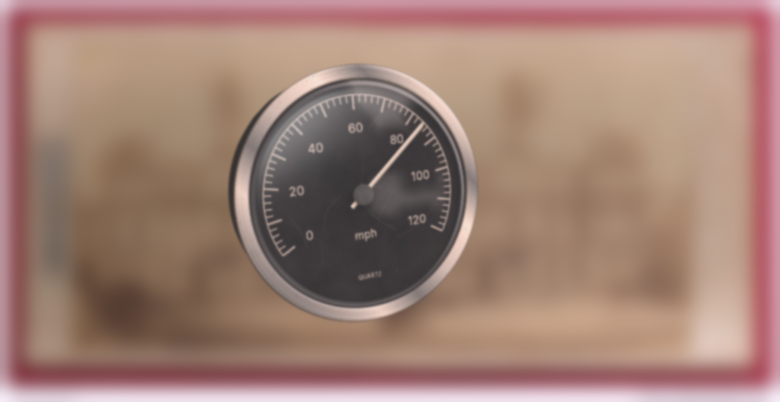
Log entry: 84 mph
